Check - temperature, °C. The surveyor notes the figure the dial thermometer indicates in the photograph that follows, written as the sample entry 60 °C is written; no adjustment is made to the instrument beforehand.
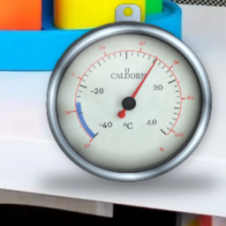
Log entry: 10 °C
